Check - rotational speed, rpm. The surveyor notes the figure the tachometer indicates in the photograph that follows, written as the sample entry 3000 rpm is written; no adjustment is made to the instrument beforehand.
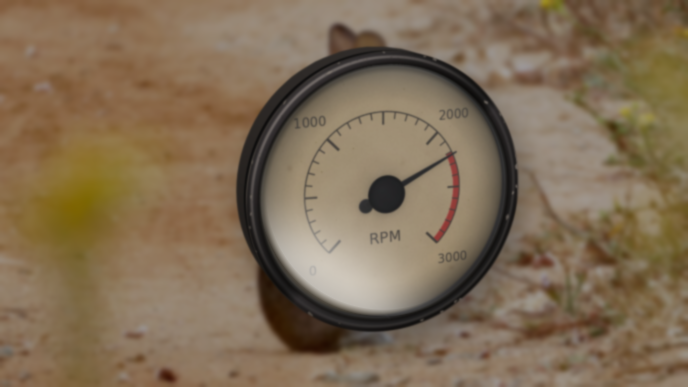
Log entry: 2200 rpm
